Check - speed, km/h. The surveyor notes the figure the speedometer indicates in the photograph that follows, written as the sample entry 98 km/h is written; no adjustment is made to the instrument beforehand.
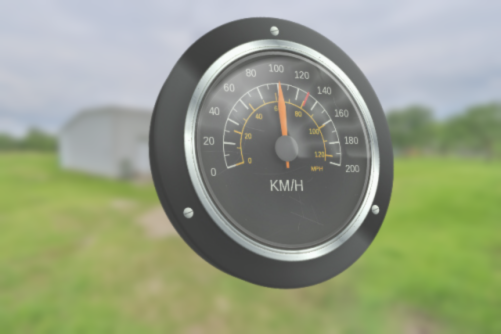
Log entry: 100 km/h
